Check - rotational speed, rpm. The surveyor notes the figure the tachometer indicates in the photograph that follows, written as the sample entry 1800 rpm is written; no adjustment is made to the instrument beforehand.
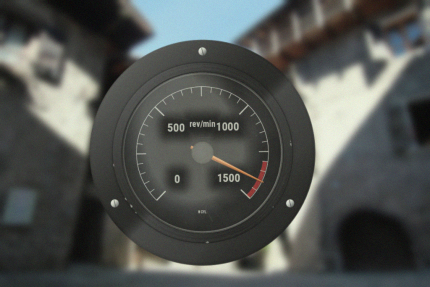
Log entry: 1400 rpm
